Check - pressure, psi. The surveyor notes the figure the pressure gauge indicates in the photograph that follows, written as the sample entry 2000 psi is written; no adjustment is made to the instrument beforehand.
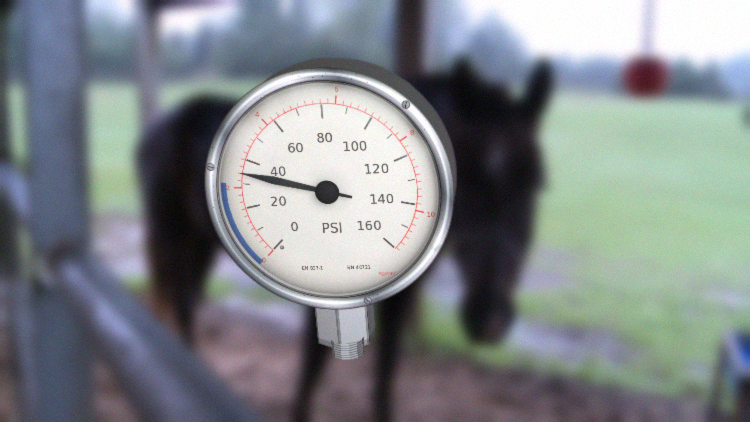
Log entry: 35 psi
